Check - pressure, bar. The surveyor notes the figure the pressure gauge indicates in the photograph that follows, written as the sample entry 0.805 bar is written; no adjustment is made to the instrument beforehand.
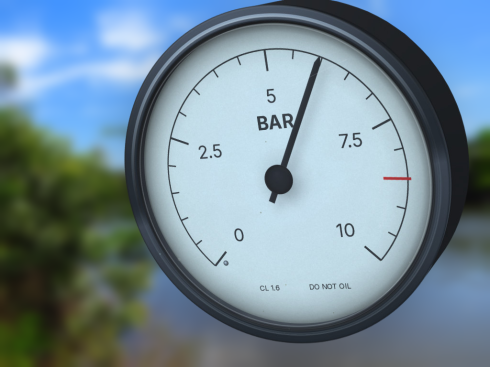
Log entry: 6 bar
